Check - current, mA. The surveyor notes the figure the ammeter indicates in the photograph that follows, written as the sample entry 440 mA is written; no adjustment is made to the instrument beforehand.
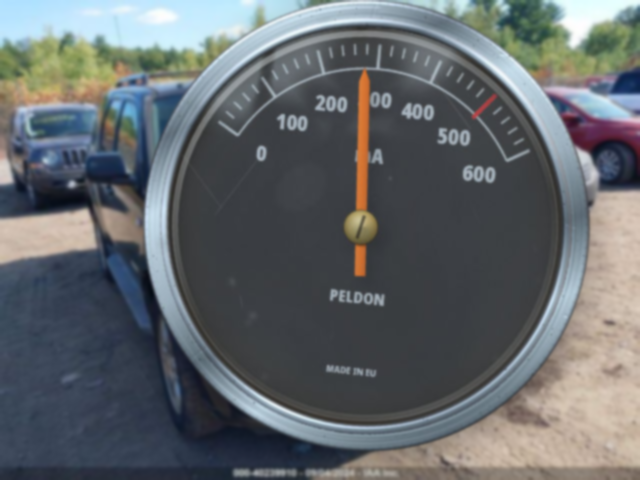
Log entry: 280 mA
